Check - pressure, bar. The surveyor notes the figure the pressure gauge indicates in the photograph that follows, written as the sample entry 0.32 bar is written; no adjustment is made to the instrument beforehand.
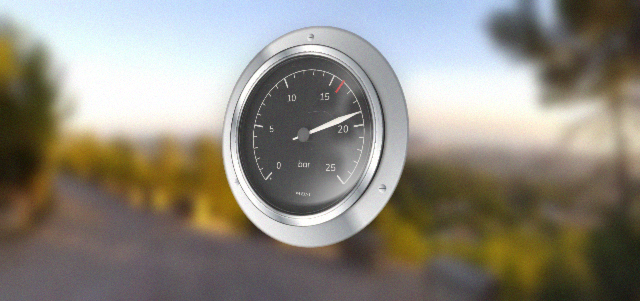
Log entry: 19 bar
